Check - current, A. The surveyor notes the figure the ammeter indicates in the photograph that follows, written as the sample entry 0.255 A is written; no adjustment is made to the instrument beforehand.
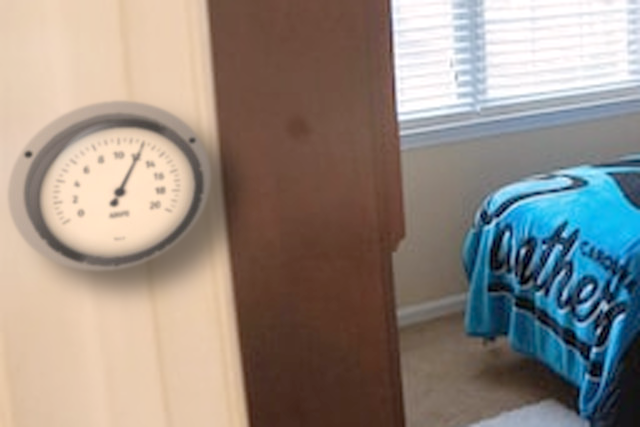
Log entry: 12 A
